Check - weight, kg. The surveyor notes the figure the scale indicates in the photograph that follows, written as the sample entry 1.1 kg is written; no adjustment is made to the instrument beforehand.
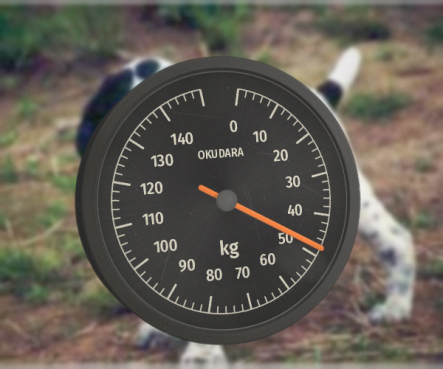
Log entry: 48 kg
